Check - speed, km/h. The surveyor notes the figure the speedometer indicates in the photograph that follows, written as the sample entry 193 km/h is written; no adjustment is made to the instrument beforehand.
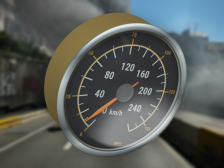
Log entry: 10 km/h
